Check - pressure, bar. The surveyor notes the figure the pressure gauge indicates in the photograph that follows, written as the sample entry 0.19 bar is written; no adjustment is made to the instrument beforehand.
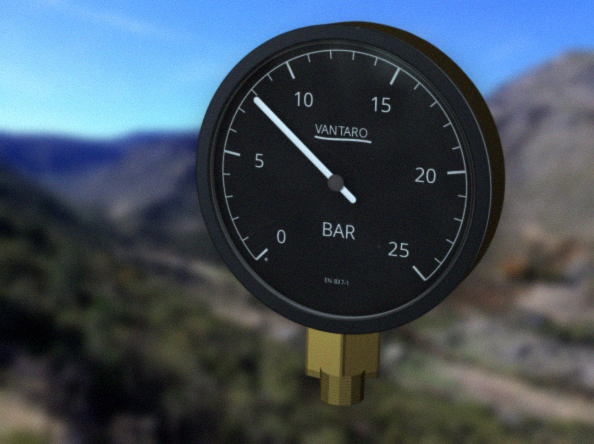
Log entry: 8 bar
